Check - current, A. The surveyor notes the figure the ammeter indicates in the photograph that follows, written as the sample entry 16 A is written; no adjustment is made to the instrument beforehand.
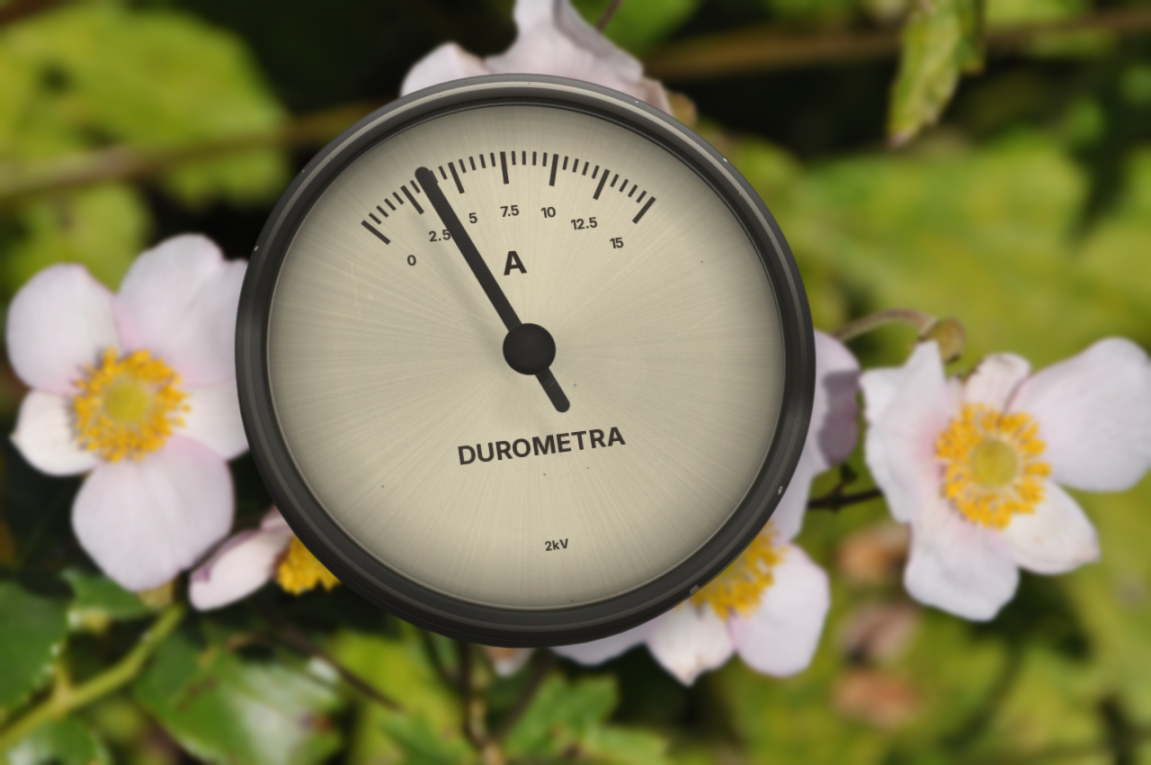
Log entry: 3.5 A
